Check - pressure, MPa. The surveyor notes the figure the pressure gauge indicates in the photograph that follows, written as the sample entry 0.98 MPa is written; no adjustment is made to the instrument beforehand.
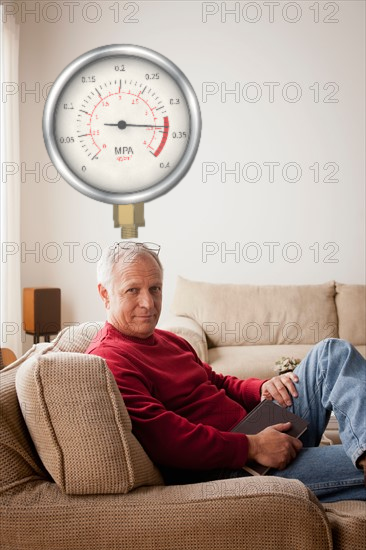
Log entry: 0.34 MPa
